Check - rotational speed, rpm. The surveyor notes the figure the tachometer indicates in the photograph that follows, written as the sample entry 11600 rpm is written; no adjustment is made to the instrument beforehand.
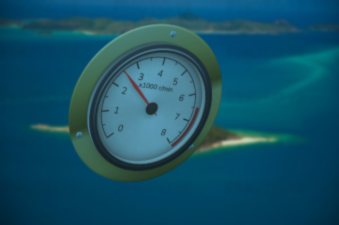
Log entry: 2500 rpm
